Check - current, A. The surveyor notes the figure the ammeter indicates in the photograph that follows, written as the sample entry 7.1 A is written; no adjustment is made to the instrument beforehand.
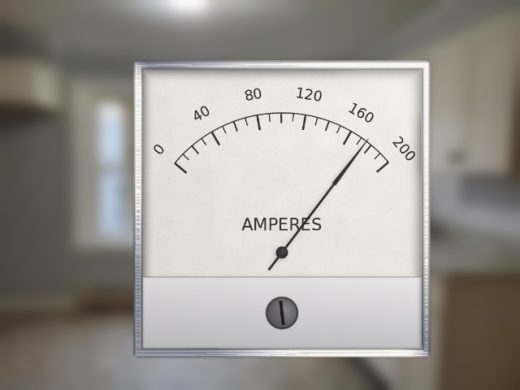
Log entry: 175 A
